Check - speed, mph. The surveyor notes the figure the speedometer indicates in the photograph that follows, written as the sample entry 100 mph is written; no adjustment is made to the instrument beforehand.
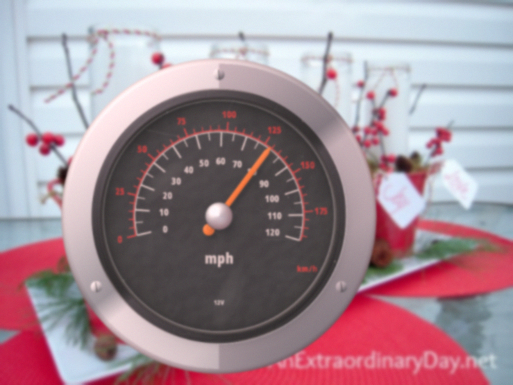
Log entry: 80 mph
